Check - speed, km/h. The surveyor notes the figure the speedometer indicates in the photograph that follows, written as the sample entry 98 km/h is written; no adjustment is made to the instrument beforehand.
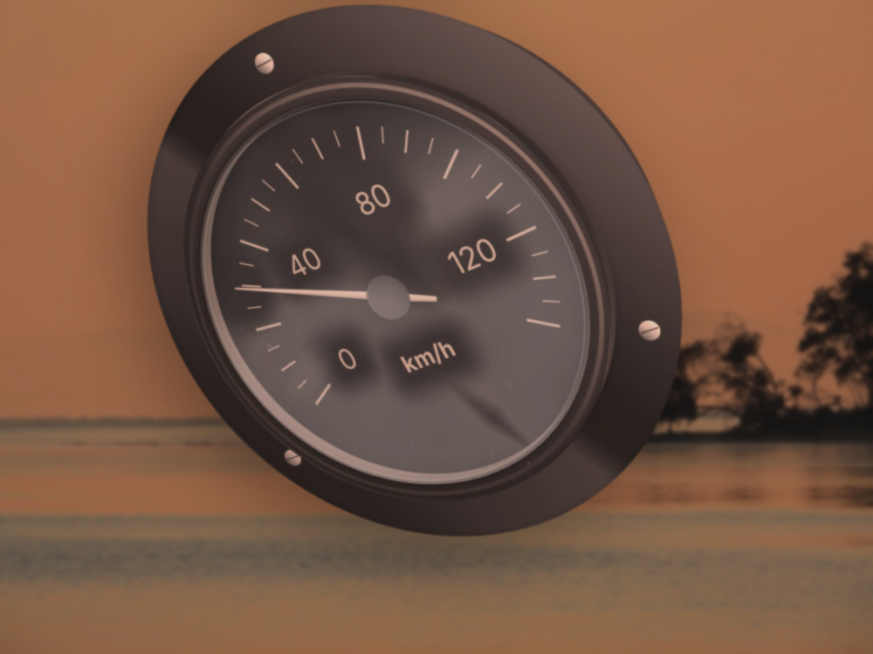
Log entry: 30 km/h
